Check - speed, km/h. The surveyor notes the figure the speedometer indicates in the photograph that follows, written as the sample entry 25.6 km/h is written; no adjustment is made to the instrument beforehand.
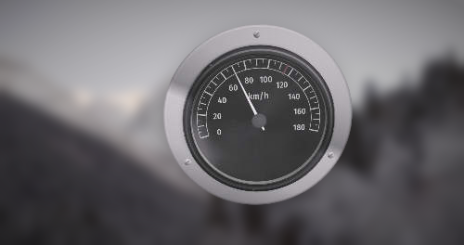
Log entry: 70 km/h
